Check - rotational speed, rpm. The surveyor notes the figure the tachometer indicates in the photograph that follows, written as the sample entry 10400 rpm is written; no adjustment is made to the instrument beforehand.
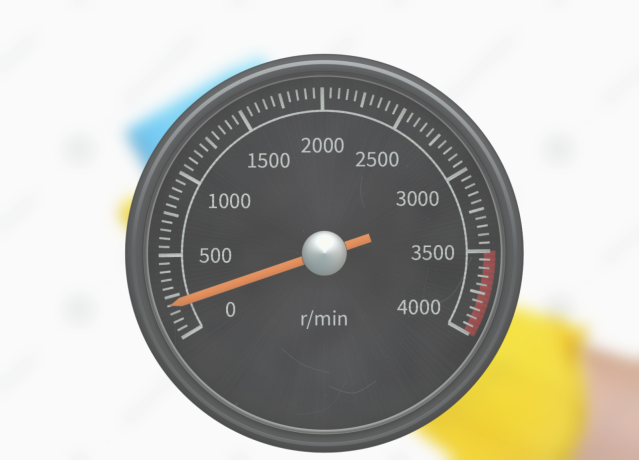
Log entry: 200 rpm
